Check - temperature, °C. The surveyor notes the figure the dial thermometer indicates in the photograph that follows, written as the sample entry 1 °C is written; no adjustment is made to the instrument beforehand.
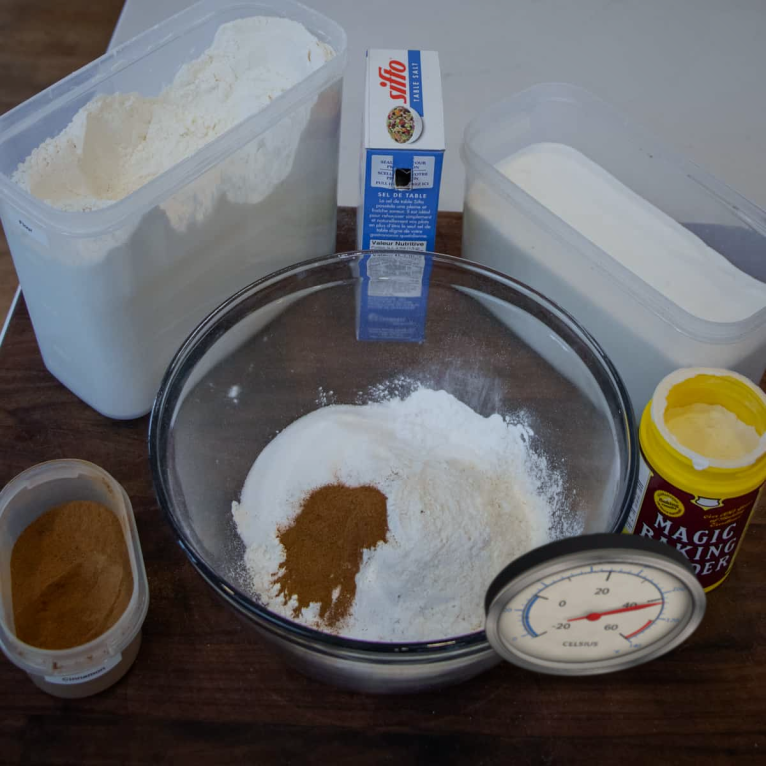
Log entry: 40 °C
